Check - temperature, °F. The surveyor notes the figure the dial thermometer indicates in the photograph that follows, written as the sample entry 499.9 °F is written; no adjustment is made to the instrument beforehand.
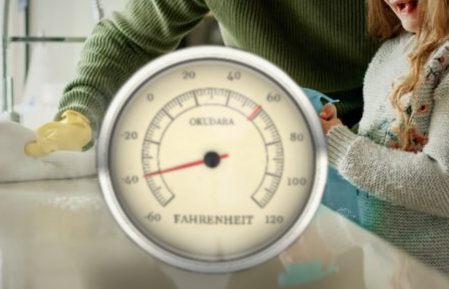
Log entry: -40 °F
